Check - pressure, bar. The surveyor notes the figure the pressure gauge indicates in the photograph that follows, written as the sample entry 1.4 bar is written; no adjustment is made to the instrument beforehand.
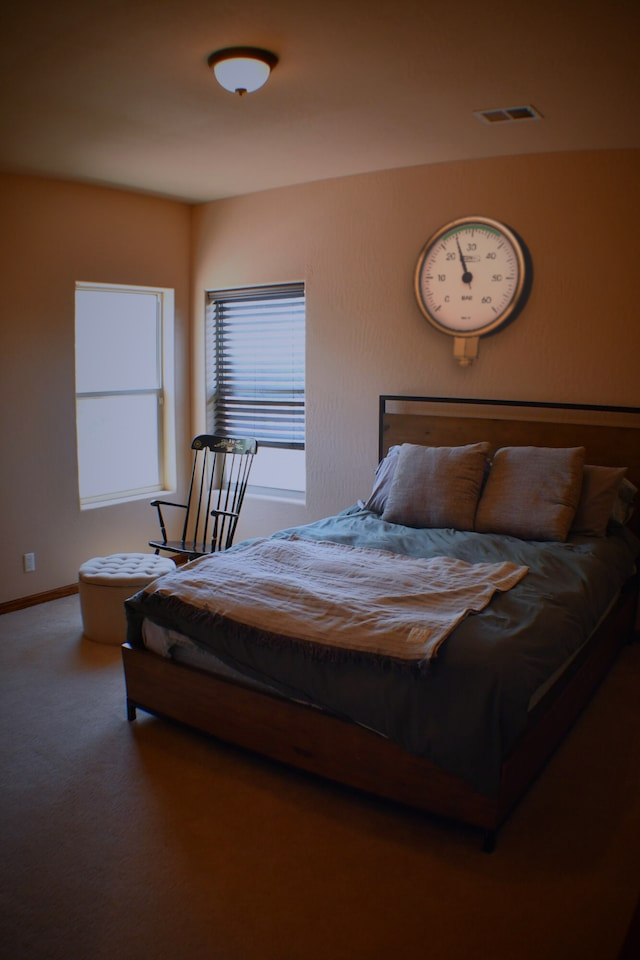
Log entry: 25 bar
